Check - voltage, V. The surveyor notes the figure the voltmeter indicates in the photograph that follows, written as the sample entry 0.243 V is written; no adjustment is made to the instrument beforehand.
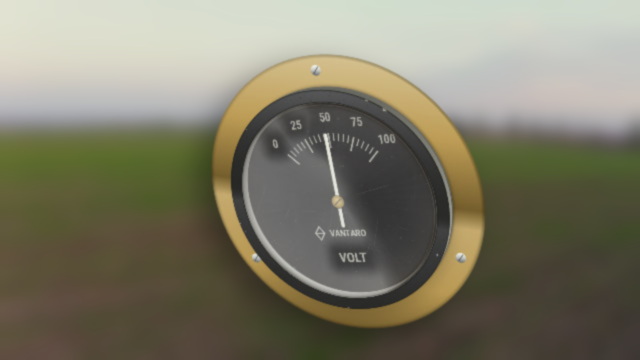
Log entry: 50 V
